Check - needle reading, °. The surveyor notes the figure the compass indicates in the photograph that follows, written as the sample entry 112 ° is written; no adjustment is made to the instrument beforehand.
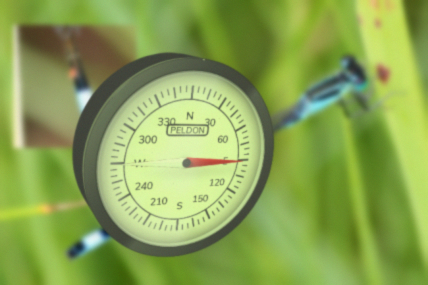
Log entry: 90 °
